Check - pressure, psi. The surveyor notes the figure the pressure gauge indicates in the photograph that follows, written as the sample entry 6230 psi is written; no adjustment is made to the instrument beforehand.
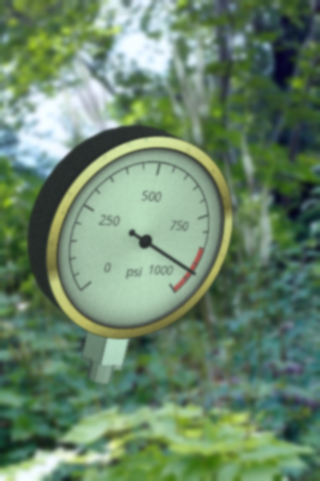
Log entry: 925 psi
